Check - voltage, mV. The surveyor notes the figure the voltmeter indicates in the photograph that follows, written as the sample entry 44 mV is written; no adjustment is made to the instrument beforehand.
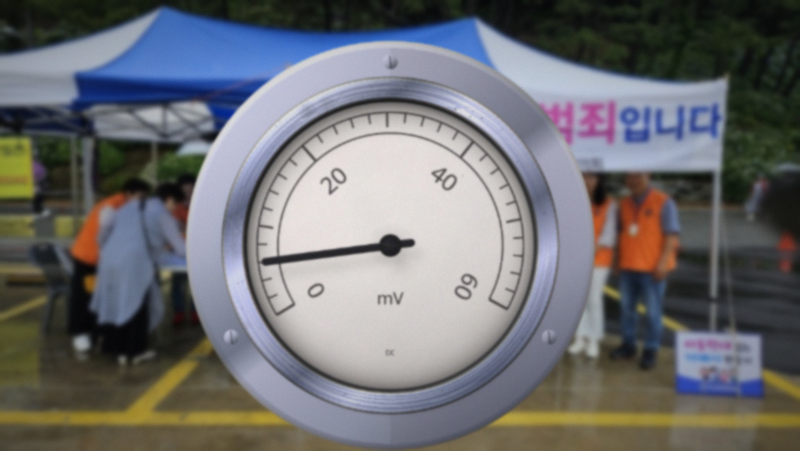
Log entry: 6 mV
